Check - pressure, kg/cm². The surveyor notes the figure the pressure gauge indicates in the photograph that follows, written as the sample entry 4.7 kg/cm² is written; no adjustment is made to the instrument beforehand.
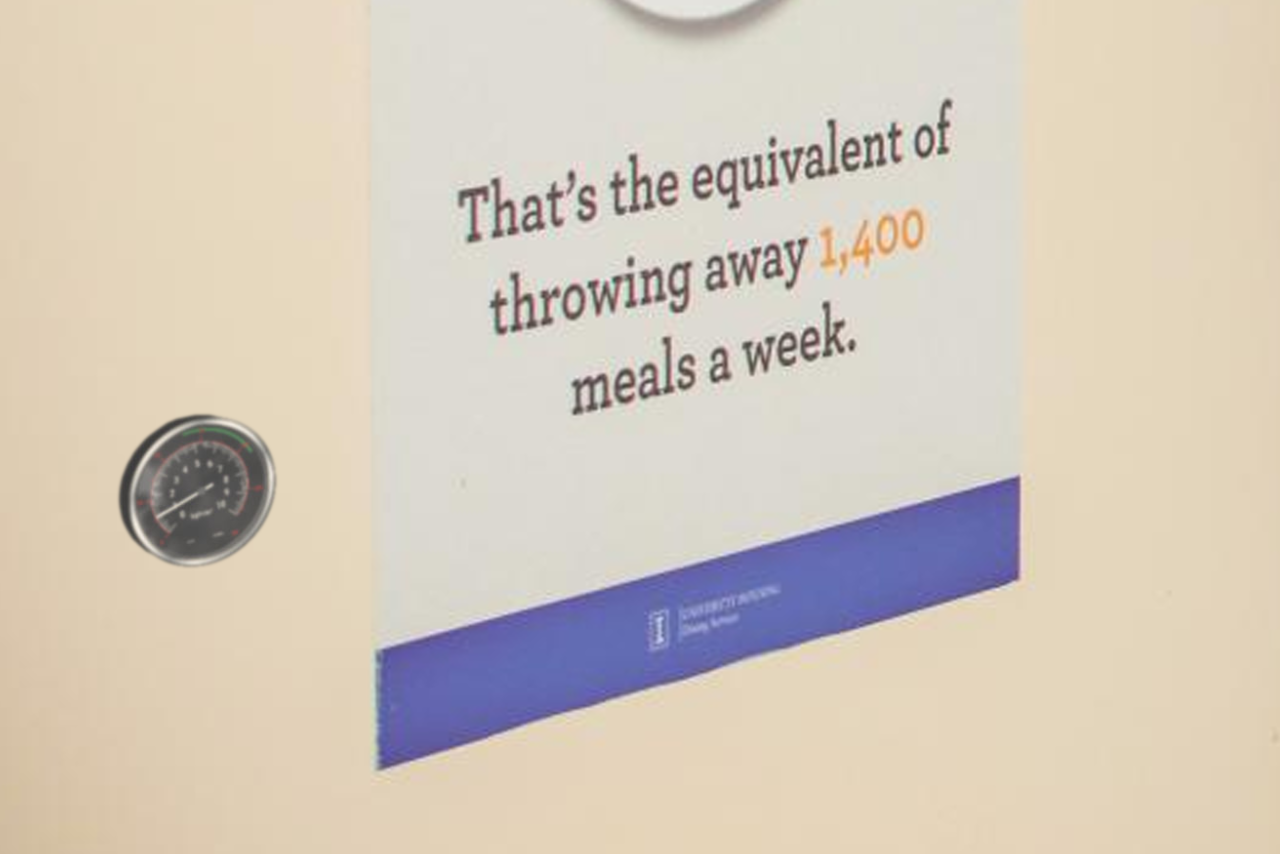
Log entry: 1 kg/cm²
